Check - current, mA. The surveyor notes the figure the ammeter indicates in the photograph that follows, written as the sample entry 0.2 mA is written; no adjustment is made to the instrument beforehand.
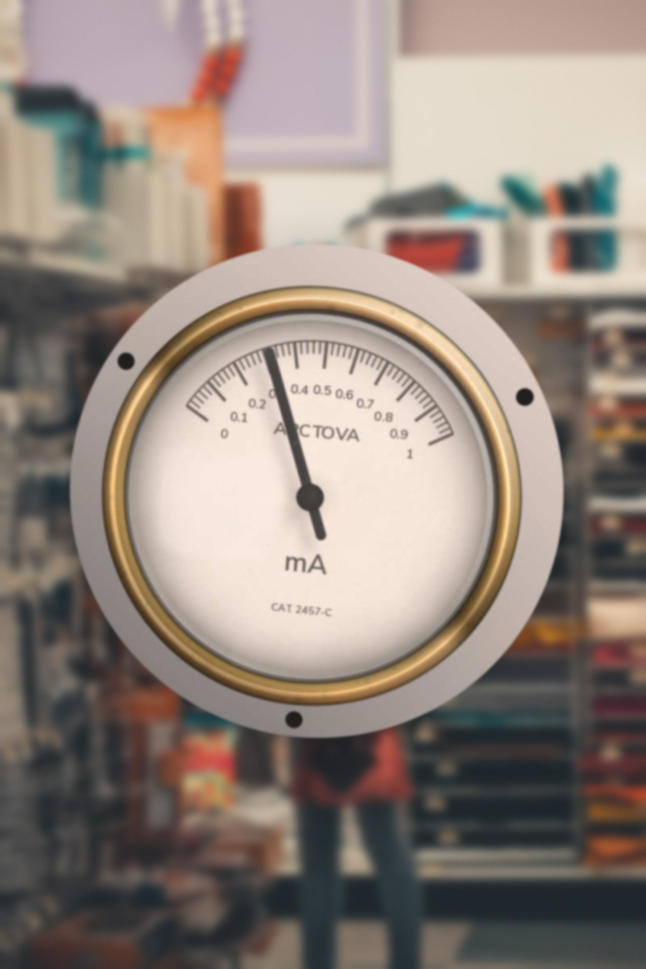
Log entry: 0.32 mA
